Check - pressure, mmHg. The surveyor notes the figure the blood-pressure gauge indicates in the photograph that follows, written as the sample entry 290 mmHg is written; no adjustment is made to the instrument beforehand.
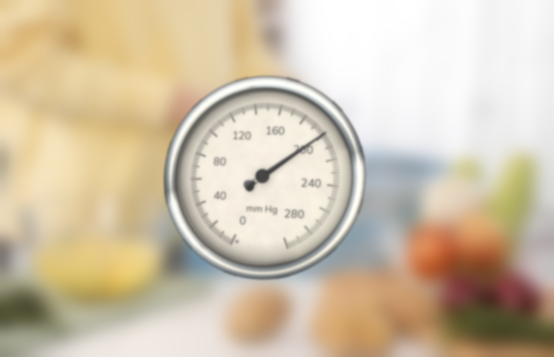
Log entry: 200 mmHg
